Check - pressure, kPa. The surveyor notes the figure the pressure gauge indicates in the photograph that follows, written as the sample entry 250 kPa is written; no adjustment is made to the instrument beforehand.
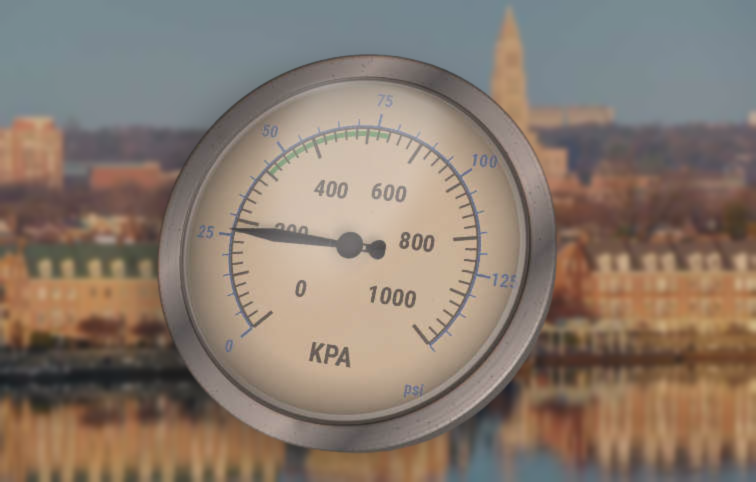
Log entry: 180 kPa
